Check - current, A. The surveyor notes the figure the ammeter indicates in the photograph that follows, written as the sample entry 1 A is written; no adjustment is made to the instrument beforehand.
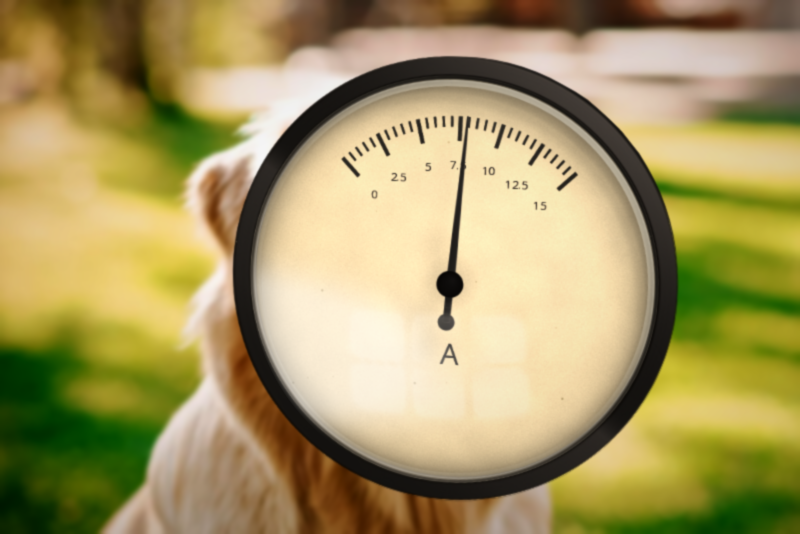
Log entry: 8 A
